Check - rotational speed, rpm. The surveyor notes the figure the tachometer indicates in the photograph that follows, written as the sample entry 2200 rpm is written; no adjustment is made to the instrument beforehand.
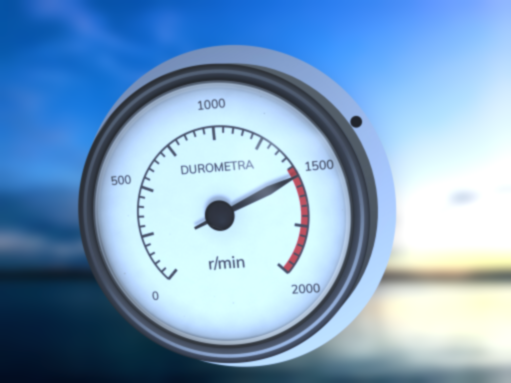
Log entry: 1500 rpm
